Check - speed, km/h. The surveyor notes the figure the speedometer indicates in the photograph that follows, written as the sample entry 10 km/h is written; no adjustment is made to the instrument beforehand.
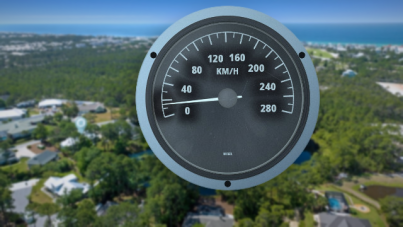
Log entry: 15 km/h
